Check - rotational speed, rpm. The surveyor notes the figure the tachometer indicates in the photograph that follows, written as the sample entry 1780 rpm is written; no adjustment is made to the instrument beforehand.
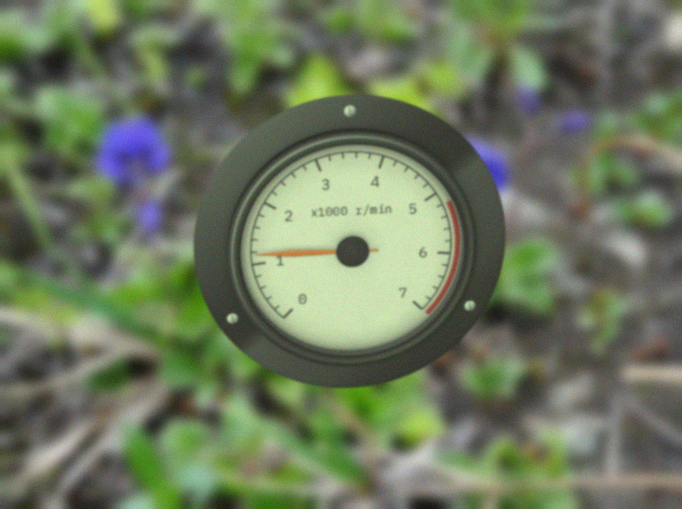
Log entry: 1200 rpm
